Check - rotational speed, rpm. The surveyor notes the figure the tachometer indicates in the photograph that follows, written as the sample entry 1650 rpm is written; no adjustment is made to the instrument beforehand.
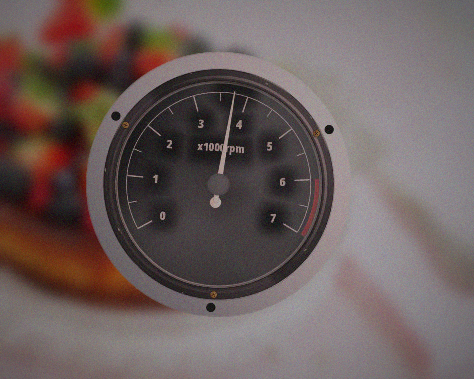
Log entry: 3750 rpm
